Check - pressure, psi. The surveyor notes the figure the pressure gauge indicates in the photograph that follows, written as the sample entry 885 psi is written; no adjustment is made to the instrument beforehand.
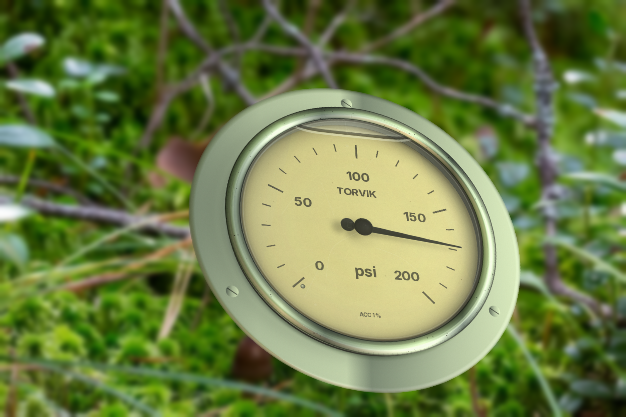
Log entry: 170 psi
